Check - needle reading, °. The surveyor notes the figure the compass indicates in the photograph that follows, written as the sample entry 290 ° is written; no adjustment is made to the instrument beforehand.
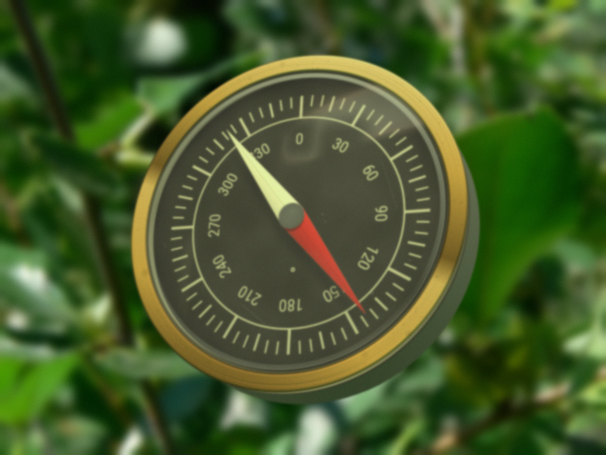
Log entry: 142.5 °
